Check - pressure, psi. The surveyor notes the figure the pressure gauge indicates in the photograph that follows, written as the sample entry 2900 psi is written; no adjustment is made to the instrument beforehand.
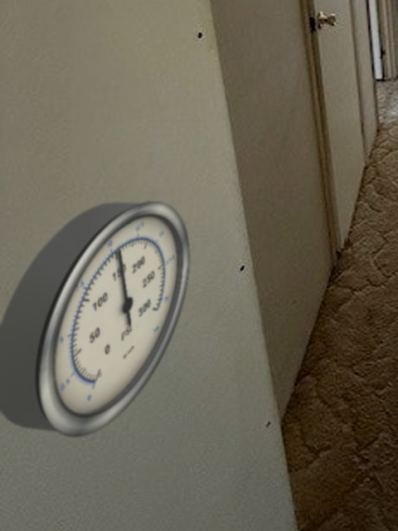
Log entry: 150 psi
